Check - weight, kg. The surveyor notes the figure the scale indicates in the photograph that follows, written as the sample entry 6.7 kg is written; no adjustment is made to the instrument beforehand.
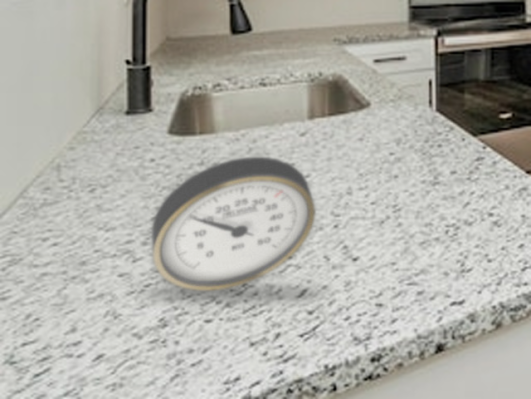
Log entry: 15 kg
